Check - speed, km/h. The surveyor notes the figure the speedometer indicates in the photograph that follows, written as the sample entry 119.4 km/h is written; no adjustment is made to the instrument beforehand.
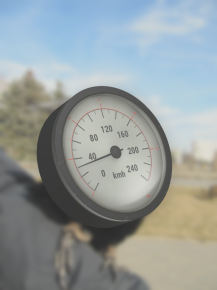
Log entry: 30 km/h
